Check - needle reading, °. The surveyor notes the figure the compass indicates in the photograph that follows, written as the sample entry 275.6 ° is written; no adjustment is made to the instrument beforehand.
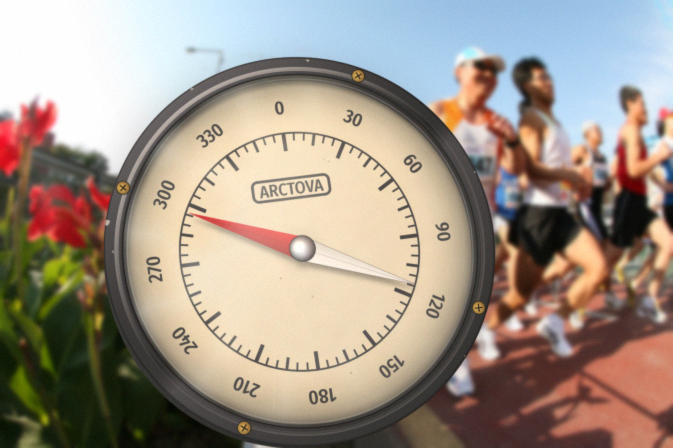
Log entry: 295 °
